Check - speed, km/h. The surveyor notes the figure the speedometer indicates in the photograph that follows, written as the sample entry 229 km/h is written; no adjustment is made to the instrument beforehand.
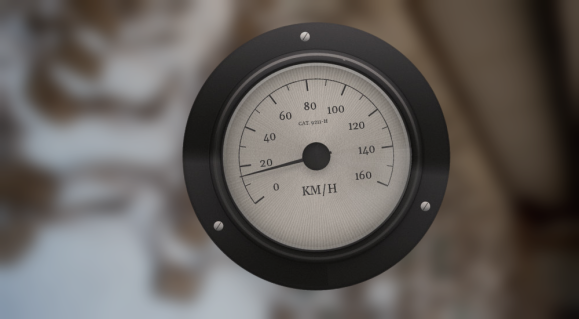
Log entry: 15 km/h
